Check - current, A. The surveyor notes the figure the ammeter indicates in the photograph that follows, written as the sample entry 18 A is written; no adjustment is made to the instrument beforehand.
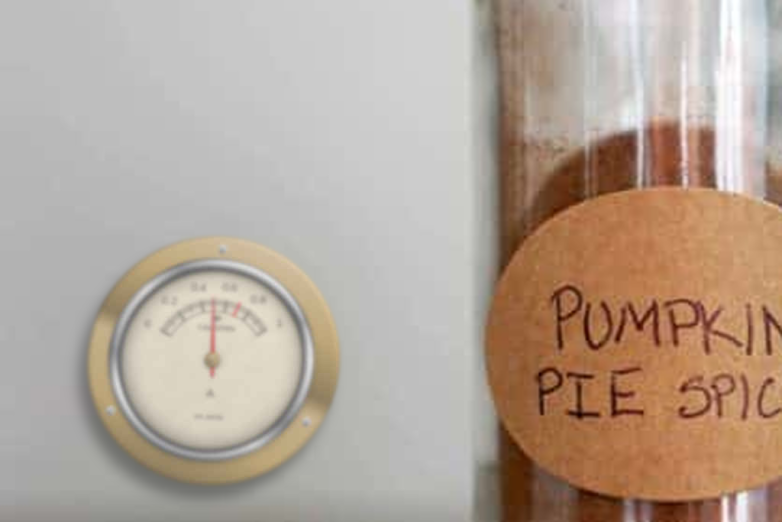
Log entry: 0.5 A
